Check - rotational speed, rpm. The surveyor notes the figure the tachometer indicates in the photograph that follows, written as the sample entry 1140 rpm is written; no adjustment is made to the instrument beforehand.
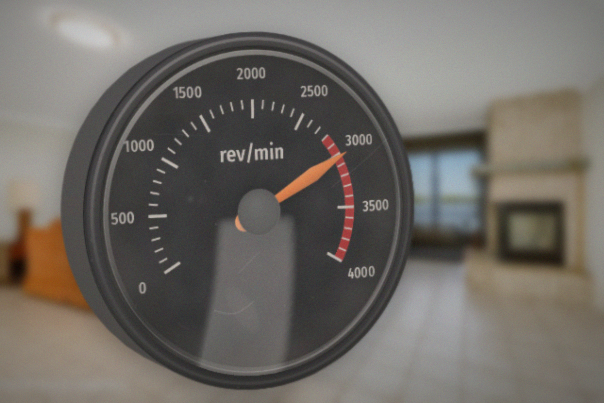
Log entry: 3000 rpm
